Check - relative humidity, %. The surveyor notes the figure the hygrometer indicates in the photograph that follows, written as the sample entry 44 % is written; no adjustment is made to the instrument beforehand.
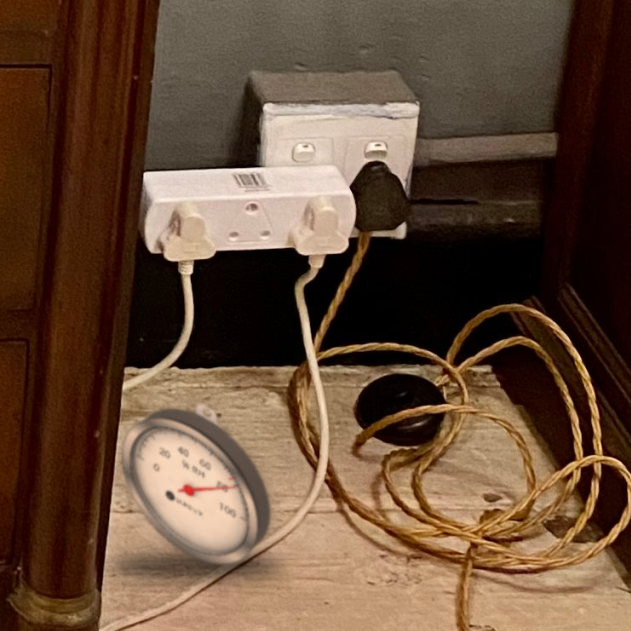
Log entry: 80 %
